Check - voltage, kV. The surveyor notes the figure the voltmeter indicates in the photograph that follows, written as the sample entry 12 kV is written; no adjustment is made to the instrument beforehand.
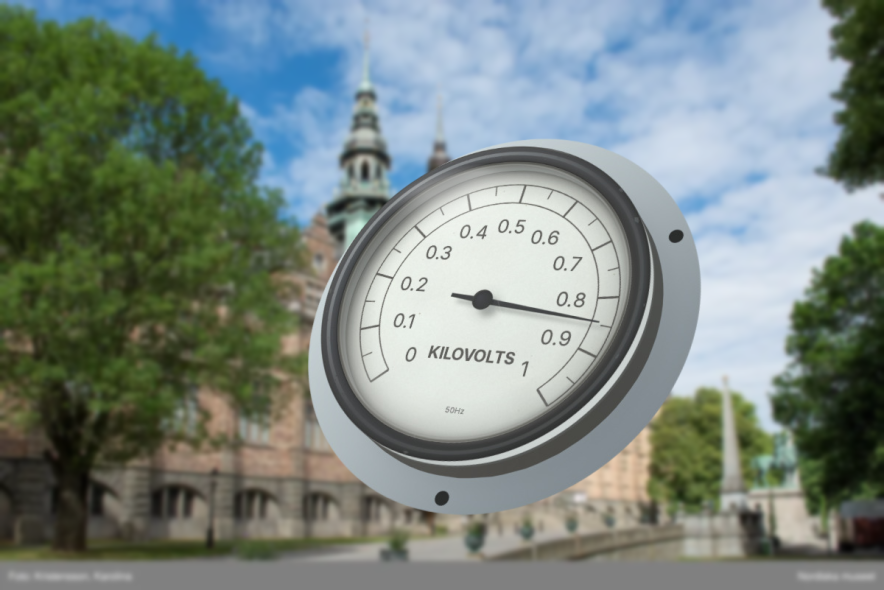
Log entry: 0.85 kV
